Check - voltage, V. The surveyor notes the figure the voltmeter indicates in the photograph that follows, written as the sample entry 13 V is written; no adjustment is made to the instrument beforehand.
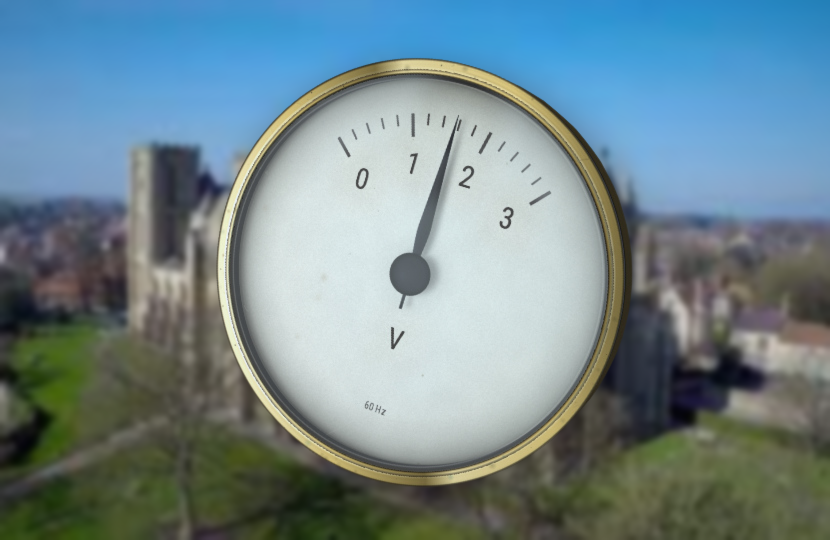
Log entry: 1.6 V
